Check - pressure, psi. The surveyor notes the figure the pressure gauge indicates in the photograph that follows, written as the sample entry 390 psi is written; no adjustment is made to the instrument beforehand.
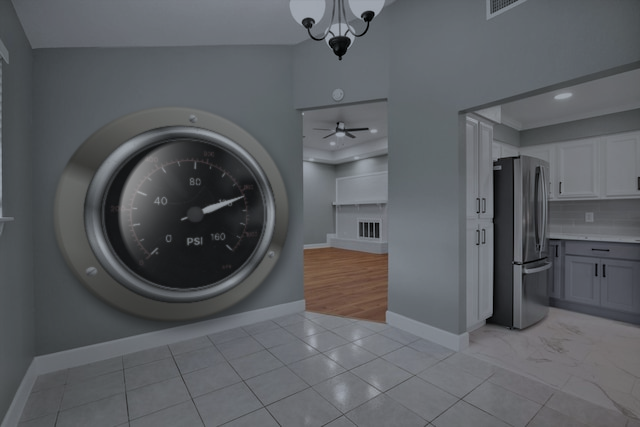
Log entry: 120 psi
